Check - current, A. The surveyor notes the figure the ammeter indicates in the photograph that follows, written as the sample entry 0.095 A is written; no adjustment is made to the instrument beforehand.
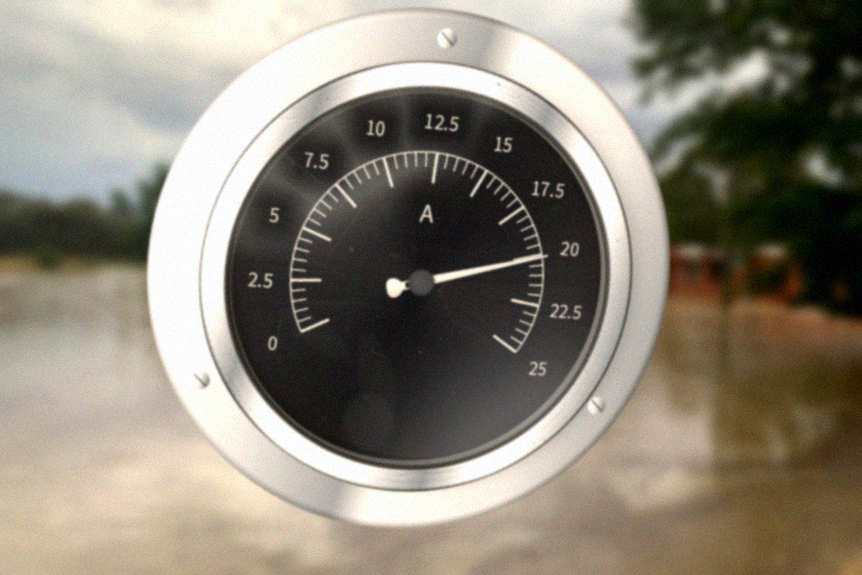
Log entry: 20 A
